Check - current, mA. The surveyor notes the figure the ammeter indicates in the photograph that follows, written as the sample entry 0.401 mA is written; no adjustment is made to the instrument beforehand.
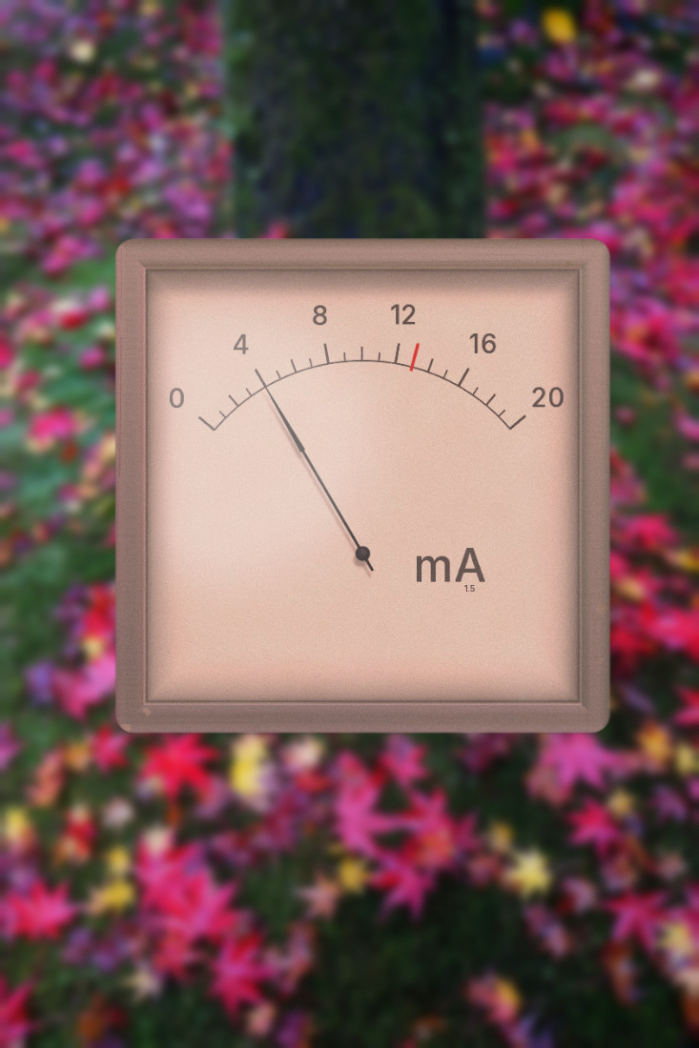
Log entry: 4 mA
